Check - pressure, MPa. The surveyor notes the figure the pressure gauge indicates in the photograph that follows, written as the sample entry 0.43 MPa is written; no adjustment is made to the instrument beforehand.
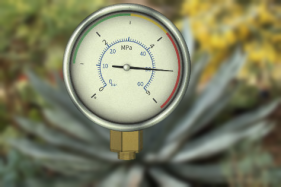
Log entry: 5 MPa
